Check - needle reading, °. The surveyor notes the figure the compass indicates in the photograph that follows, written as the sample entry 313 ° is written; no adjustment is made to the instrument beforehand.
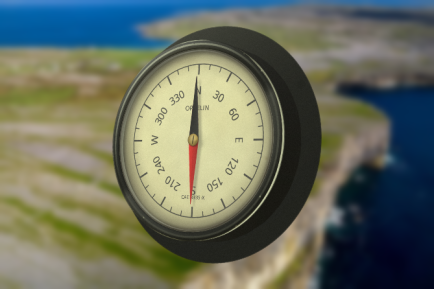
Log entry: 180 °
